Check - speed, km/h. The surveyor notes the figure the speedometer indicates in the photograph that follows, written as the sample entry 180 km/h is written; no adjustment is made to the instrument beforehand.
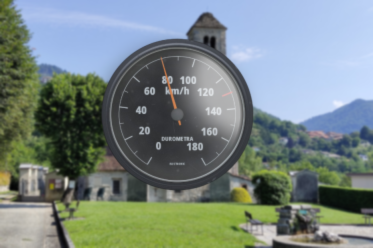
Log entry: 80 km/h
